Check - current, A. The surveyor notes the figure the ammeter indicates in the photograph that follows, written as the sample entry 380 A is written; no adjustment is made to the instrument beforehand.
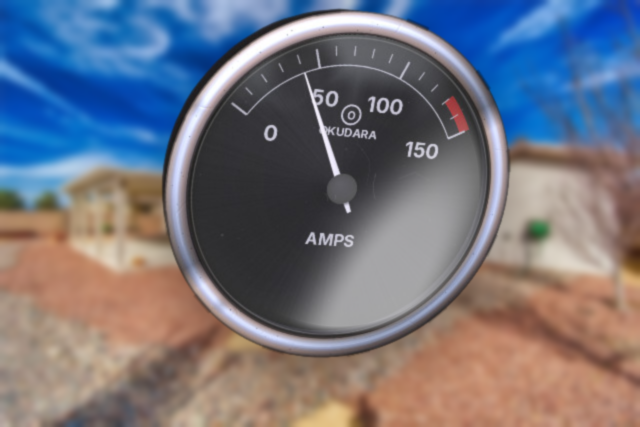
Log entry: 40 A
